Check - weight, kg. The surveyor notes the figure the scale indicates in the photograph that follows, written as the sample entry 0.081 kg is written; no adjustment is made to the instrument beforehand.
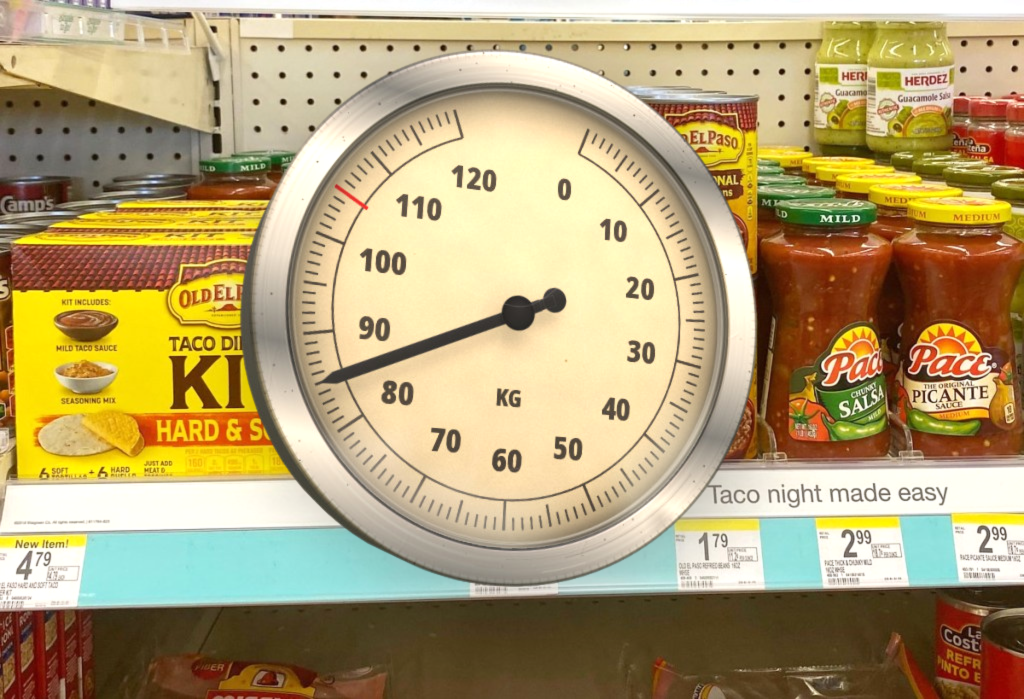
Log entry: 85 kg
